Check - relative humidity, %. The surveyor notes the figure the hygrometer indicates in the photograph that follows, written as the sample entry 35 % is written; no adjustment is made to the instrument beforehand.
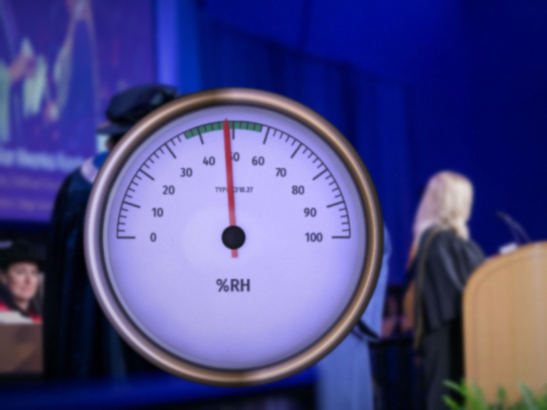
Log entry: 48 %
